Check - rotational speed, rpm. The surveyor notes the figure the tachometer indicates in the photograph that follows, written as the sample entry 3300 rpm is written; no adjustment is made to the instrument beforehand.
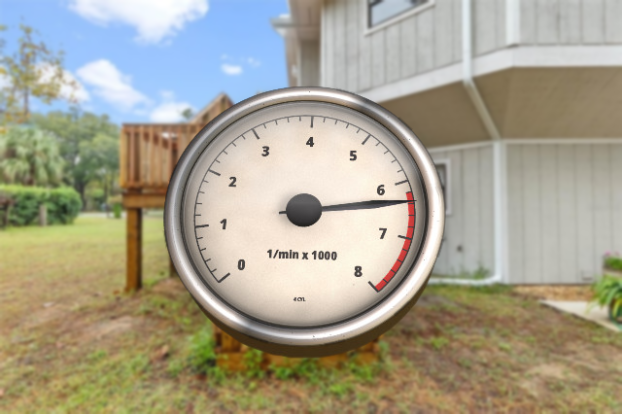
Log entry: 6400 rpm
